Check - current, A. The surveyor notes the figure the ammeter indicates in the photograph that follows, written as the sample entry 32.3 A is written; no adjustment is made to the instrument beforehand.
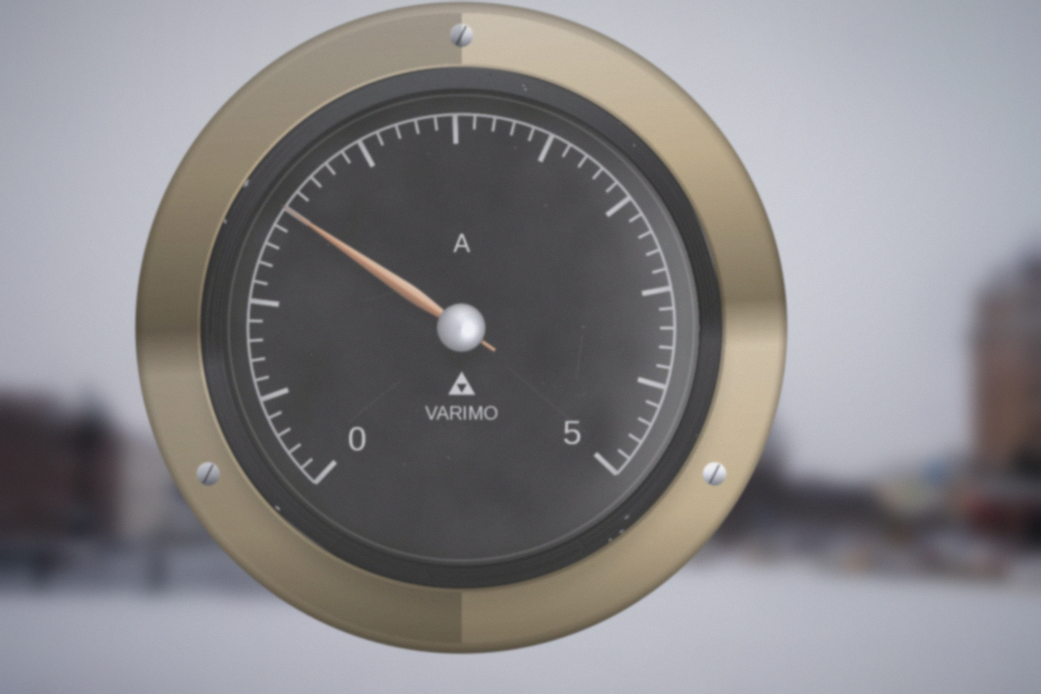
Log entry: 1.5 A
